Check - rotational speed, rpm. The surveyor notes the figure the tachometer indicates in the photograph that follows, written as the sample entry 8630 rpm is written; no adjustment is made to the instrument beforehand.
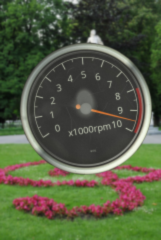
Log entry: 9500 rpm
